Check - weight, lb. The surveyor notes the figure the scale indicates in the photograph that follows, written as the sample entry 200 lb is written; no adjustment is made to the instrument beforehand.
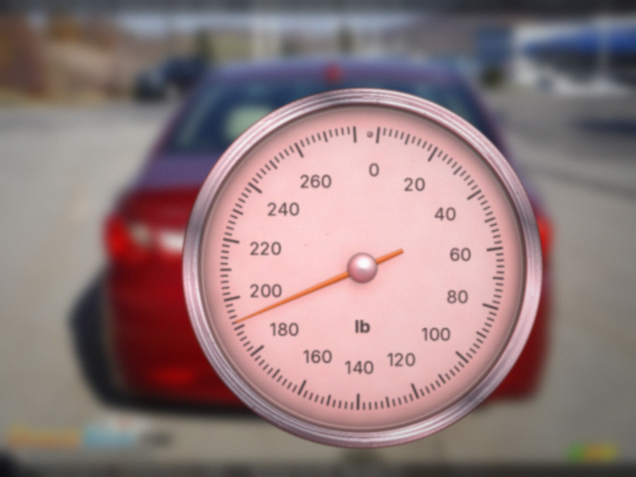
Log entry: 192 lb
